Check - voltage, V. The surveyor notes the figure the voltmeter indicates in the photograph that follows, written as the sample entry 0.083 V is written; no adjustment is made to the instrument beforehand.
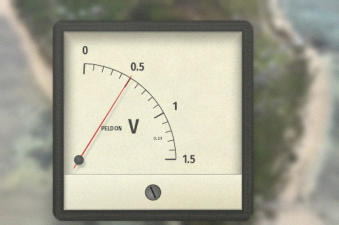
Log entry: 0.5 V
